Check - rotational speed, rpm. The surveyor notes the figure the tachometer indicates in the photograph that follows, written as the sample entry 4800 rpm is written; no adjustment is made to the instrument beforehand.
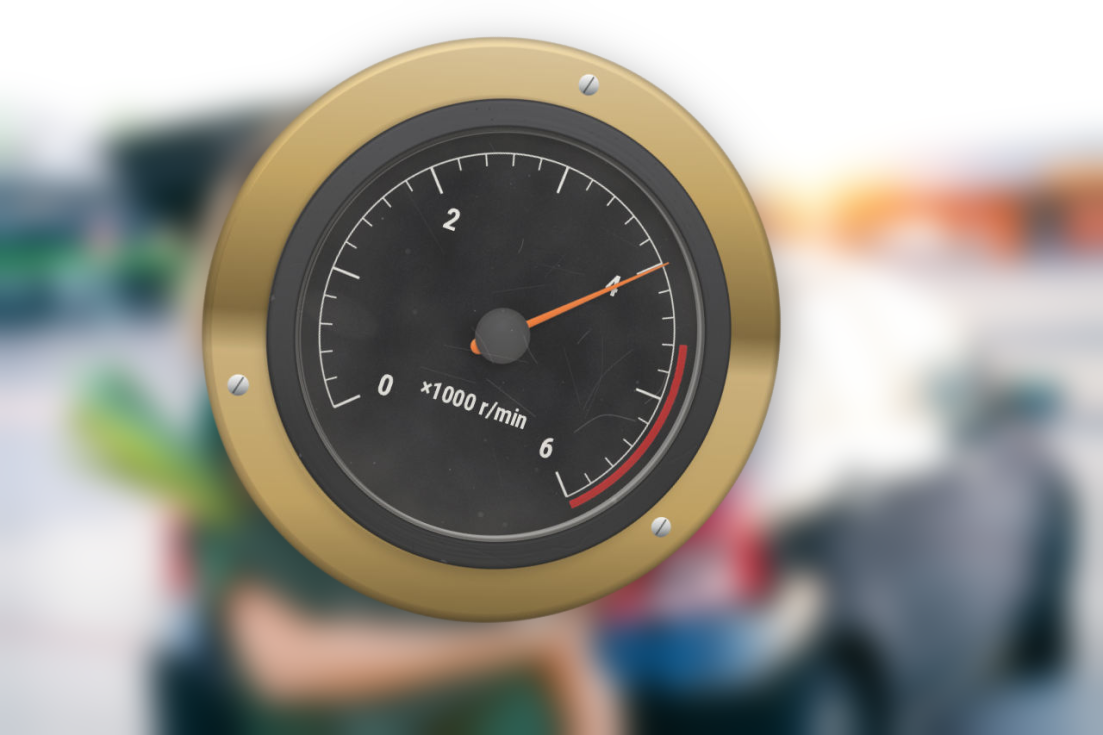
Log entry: 4000 rpm
